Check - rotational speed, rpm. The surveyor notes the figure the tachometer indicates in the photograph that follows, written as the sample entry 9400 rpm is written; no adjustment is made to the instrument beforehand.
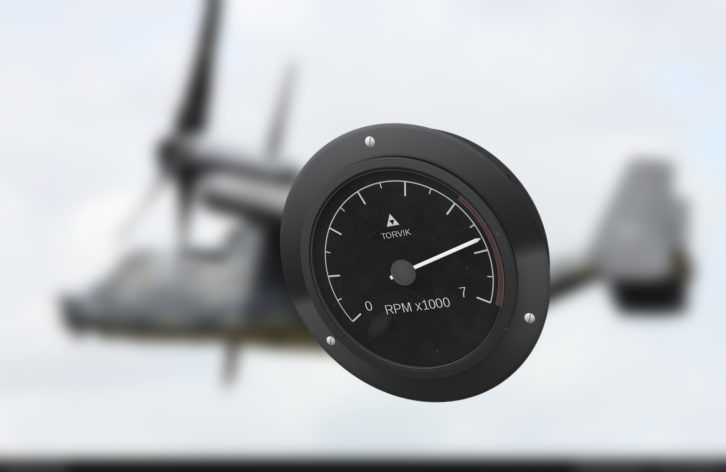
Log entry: 5750 rpm
